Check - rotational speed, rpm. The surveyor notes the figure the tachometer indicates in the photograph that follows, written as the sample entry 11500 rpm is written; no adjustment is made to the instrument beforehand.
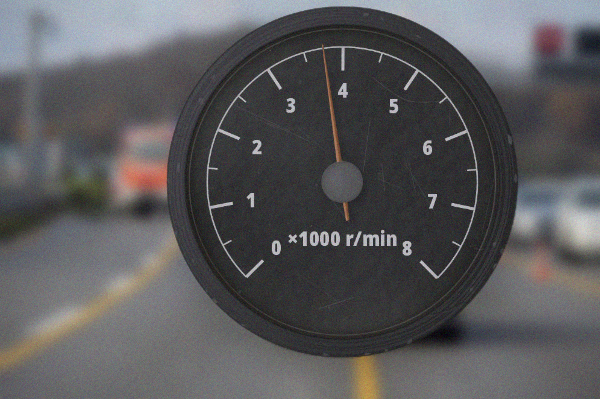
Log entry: 3750 rpm
